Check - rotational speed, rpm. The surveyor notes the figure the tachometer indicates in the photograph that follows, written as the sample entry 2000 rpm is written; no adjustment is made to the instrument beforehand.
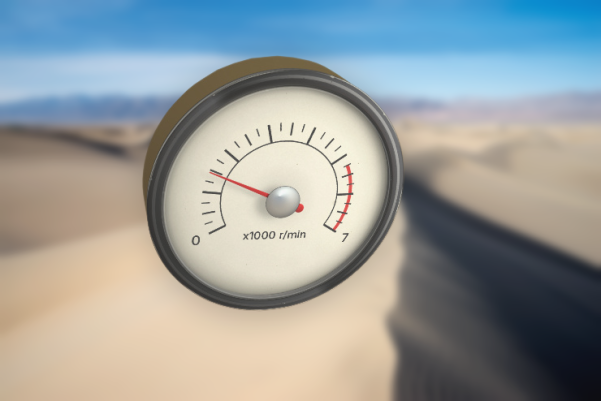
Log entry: 1500 rpm
